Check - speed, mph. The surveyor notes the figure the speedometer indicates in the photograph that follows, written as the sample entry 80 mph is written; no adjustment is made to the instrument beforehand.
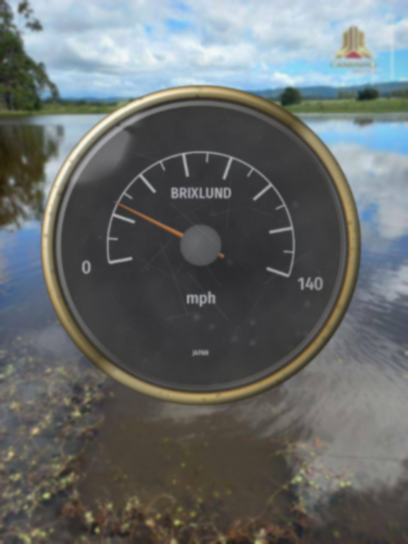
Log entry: 25 mph
